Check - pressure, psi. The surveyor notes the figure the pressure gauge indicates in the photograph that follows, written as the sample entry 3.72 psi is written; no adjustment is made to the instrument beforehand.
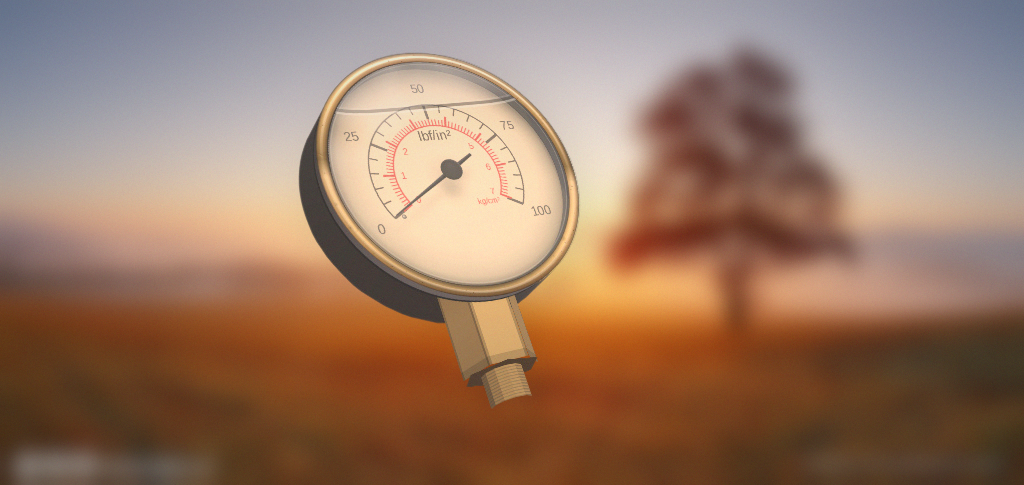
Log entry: 0 psi
